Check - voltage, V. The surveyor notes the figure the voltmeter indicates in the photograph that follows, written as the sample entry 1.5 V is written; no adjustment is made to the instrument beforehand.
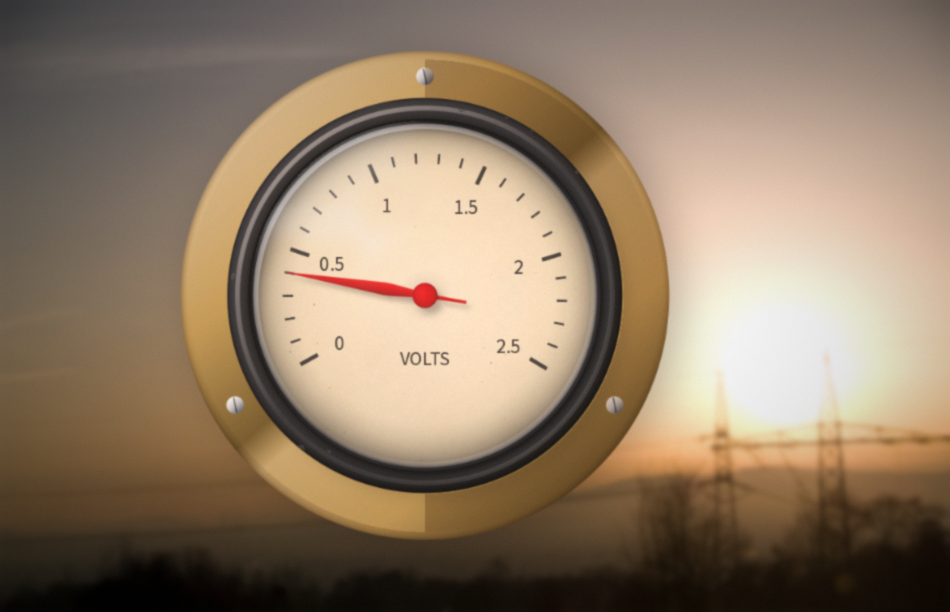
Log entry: 0.4 V
